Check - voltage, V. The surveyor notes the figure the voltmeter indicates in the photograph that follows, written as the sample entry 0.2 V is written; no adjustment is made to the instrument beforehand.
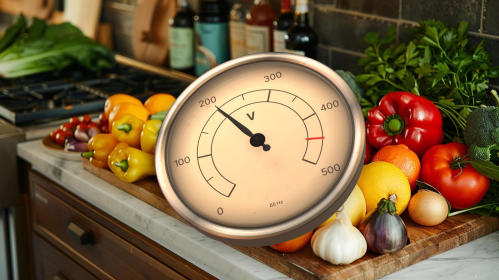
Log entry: 200 V
